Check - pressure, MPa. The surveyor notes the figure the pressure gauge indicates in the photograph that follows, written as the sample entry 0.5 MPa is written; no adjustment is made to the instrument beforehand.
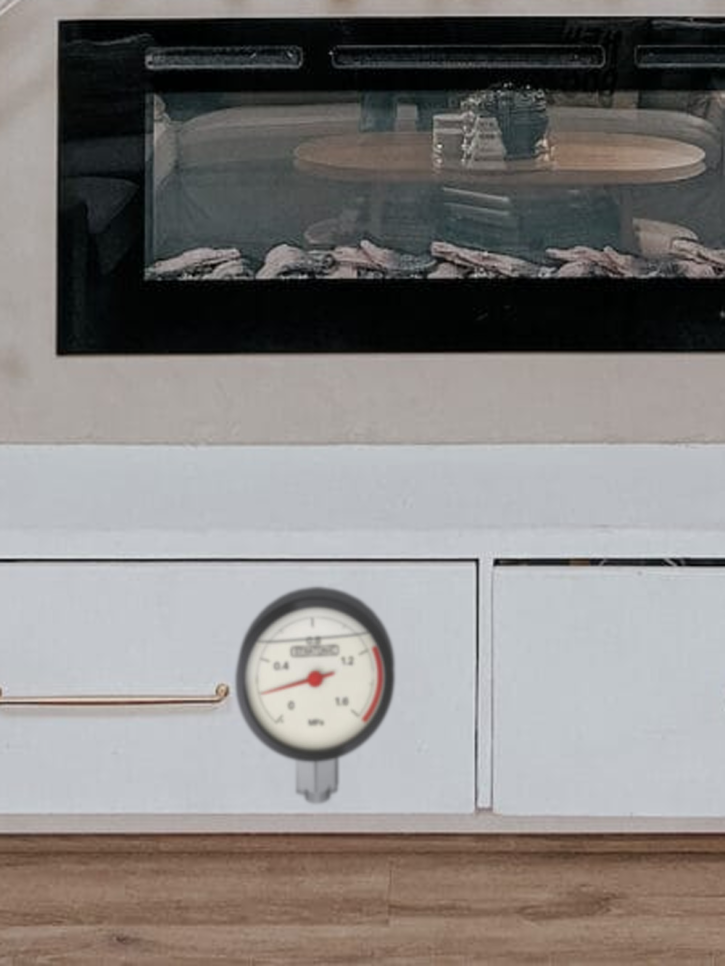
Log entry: 0.2 MPa
